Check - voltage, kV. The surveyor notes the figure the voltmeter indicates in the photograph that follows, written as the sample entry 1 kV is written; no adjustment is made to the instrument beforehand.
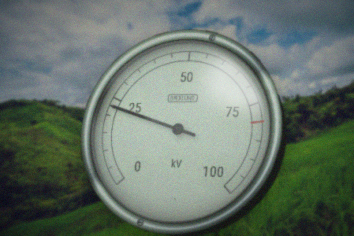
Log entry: 22.5 kV
